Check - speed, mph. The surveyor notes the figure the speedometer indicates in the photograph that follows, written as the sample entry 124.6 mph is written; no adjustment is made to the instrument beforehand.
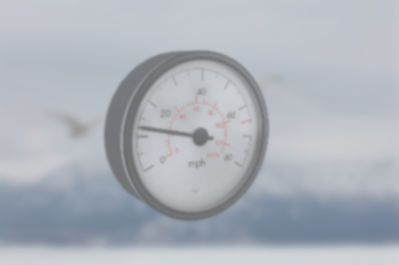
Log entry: 12.5 mph
